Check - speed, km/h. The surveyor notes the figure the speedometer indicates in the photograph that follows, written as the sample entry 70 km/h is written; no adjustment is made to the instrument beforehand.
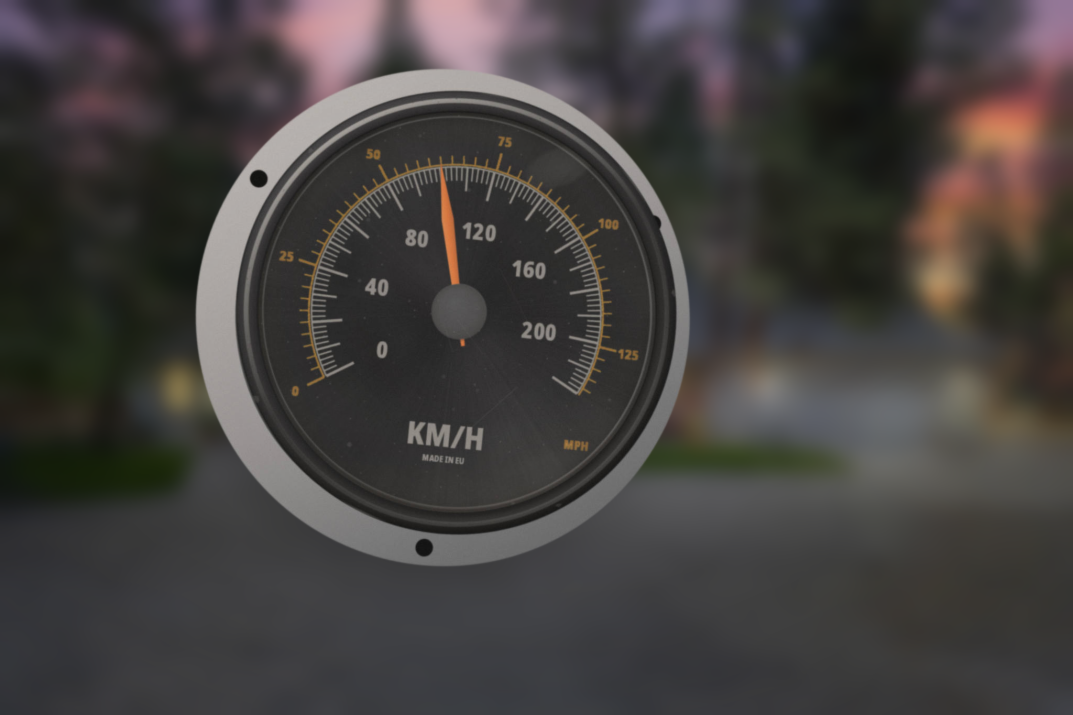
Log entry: 100 km/h
